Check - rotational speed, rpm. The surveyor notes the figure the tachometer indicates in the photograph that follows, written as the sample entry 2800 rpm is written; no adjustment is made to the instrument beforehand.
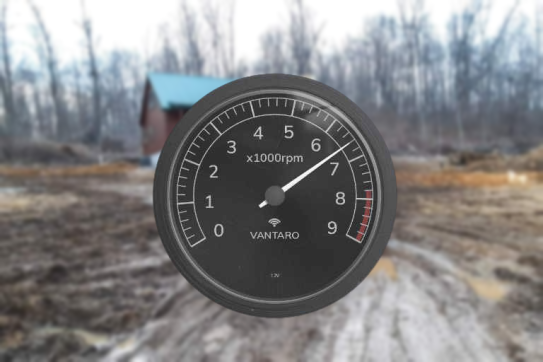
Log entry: 6600 rpm
